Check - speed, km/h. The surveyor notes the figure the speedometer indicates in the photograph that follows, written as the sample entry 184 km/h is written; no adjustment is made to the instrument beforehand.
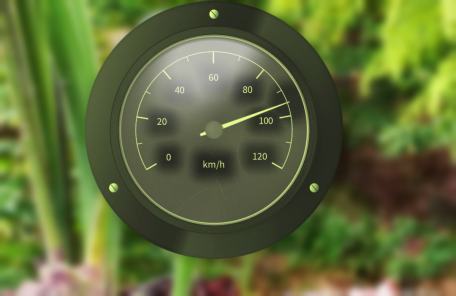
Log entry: 95 km/h
